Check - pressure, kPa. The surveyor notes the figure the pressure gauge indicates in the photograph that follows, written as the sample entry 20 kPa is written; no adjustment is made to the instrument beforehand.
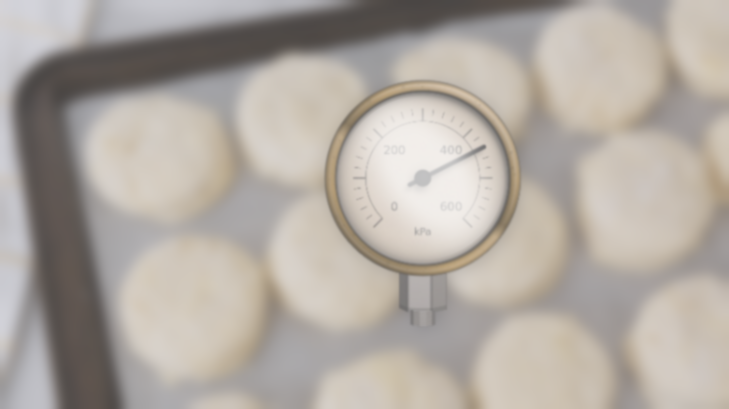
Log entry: 440 kPa
